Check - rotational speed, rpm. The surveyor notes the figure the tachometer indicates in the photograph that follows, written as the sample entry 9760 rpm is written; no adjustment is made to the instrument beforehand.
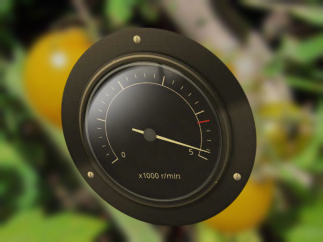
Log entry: 4800 rpm
